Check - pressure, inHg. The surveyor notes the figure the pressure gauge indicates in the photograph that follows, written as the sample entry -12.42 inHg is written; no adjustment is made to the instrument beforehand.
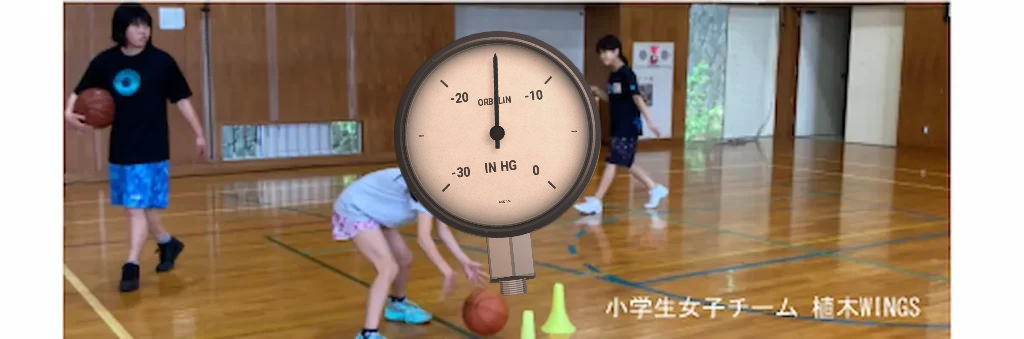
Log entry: -15 inHg
